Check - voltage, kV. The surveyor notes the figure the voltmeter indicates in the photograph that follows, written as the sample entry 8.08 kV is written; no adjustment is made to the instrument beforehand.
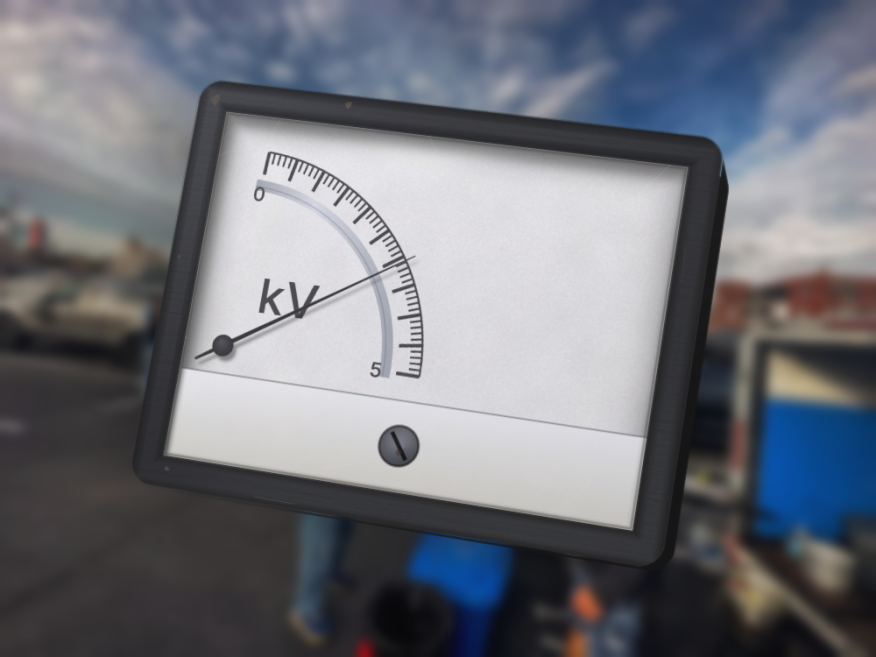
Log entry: 3.1 kV
